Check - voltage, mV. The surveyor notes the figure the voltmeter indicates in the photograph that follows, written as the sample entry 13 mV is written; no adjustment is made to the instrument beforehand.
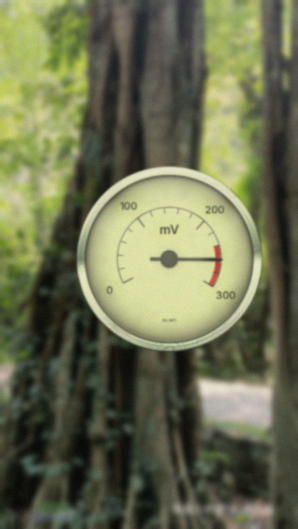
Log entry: 260 mV
